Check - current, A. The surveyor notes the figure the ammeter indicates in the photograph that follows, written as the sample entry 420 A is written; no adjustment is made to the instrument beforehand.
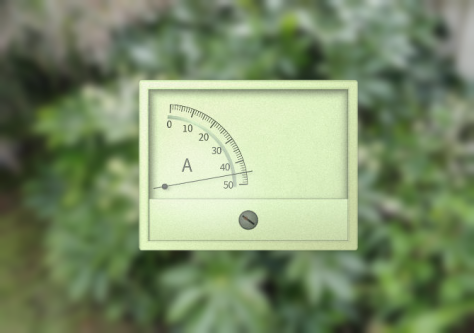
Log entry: 45 A
